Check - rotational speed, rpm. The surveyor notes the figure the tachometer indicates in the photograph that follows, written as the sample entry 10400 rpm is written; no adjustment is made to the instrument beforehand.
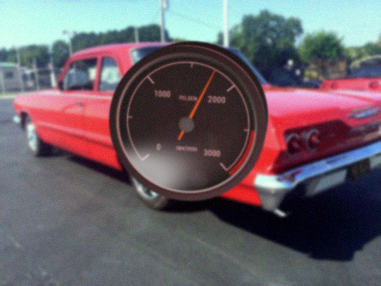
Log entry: 1750 rpm
